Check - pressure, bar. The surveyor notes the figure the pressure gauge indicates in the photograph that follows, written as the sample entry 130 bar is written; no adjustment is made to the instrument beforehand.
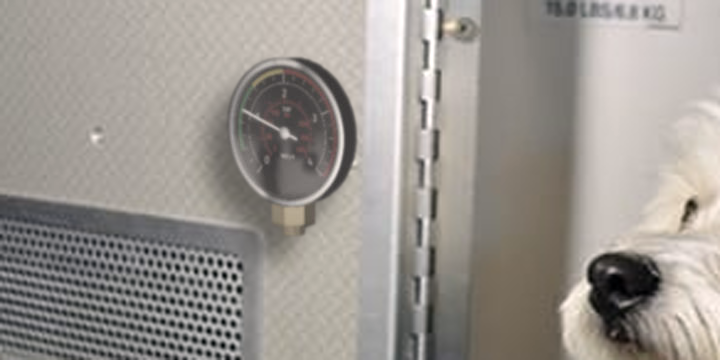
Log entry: 1 bar
